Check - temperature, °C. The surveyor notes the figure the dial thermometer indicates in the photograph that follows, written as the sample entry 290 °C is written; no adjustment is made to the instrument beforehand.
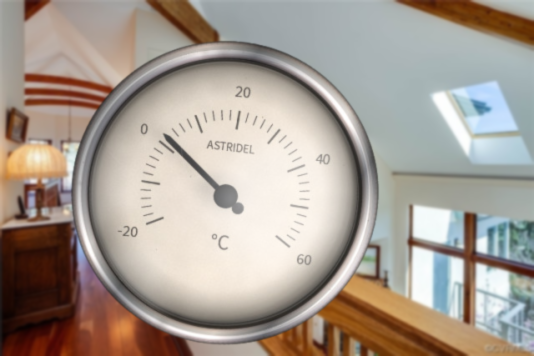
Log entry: 2 °C
